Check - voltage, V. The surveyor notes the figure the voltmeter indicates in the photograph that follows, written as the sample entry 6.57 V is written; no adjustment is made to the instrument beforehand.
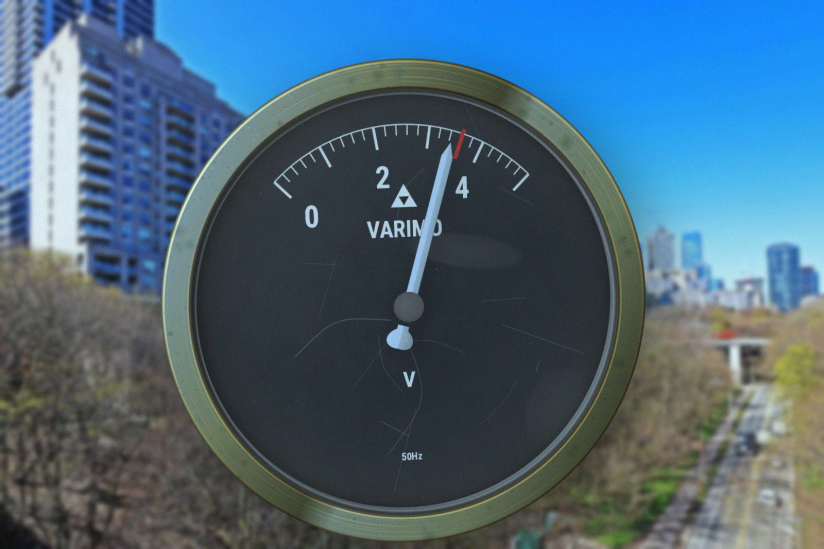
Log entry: 3.4 V
